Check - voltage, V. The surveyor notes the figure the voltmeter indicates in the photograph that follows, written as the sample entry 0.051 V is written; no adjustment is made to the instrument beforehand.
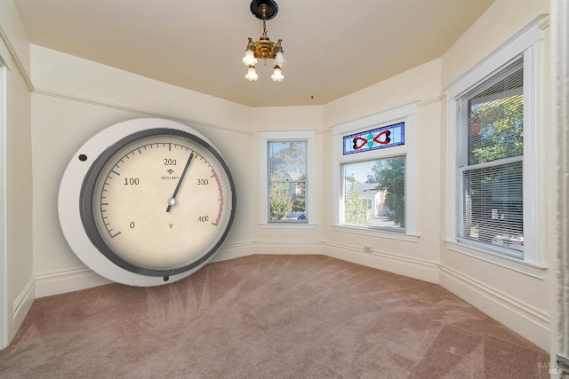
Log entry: 240 V
